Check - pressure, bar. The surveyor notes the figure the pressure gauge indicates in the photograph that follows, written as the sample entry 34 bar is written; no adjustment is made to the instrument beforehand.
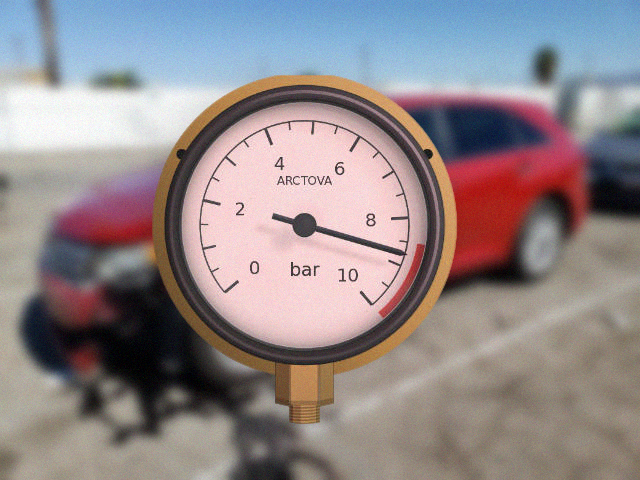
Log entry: 8.75 bar
